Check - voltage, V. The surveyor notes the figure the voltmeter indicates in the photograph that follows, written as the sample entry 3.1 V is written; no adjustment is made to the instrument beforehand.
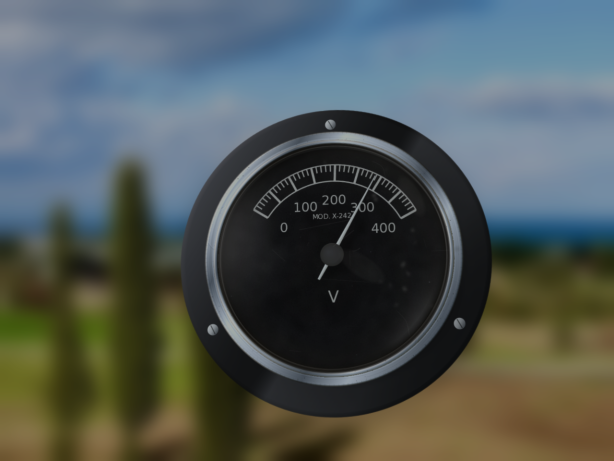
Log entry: 290 V
